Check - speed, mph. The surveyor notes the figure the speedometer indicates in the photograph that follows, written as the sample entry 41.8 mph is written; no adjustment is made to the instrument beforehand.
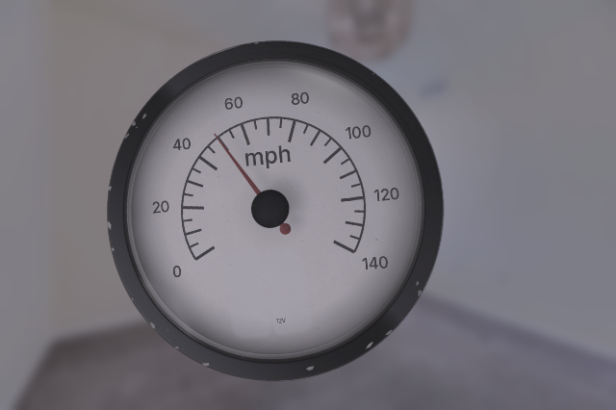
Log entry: 50 mph
